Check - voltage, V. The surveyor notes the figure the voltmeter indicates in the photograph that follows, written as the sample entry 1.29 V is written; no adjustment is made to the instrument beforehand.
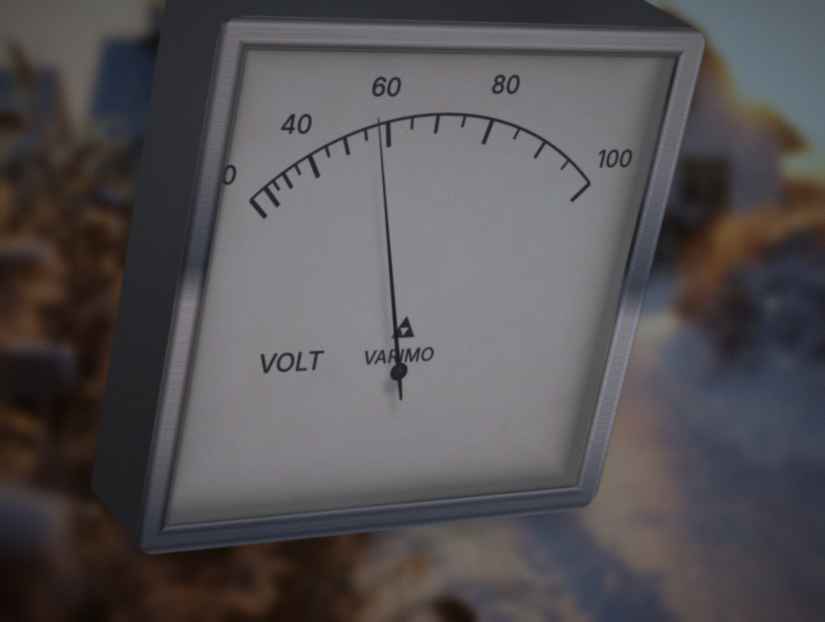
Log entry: 57.5 V
